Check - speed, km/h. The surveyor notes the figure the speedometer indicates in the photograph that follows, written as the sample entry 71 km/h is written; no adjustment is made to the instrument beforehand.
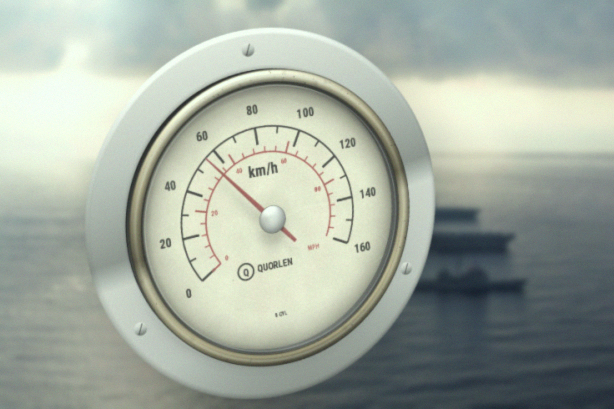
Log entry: 55 km/h
